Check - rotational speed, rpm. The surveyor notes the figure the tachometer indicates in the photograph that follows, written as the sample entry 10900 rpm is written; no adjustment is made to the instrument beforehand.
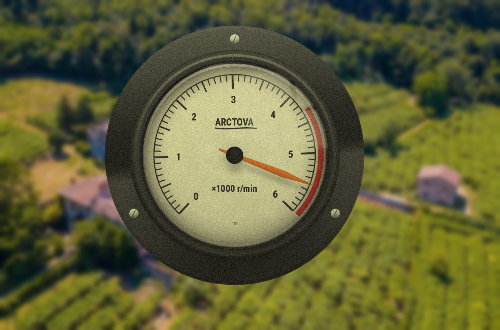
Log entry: 5500 rpm
